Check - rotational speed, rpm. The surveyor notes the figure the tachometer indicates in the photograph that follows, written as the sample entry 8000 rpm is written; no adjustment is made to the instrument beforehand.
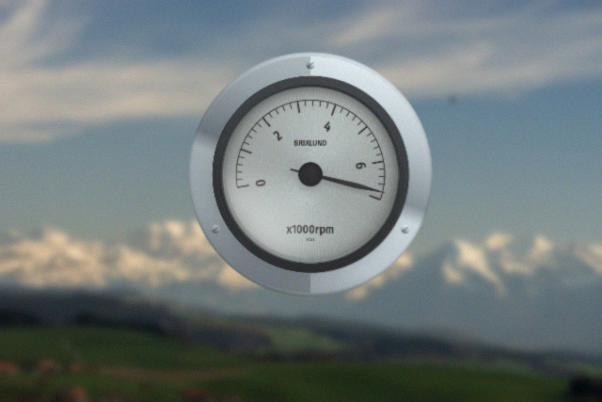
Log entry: 6800 rpm
